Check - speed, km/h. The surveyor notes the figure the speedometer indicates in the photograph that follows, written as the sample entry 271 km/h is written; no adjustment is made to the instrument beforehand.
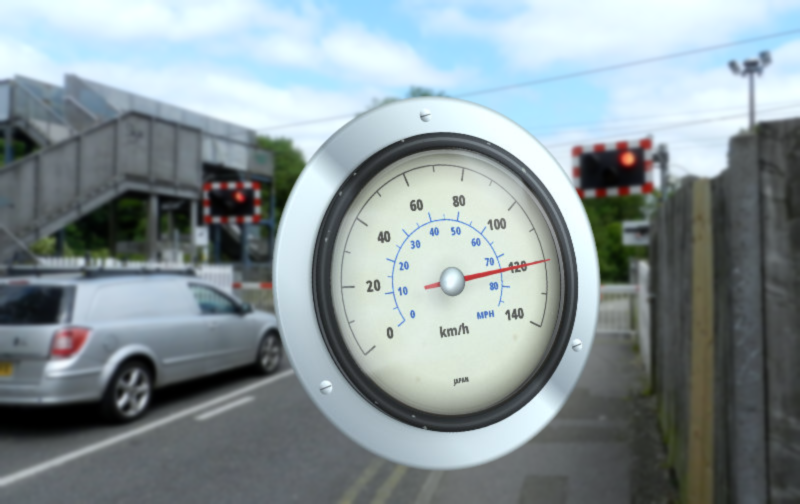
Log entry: 120 km/h
